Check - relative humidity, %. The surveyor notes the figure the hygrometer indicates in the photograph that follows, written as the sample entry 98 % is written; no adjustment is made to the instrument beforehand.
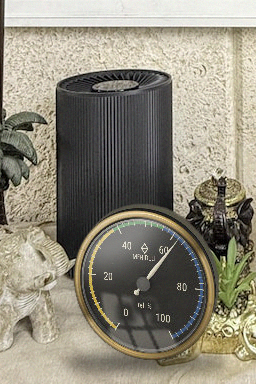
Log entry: 62 %
